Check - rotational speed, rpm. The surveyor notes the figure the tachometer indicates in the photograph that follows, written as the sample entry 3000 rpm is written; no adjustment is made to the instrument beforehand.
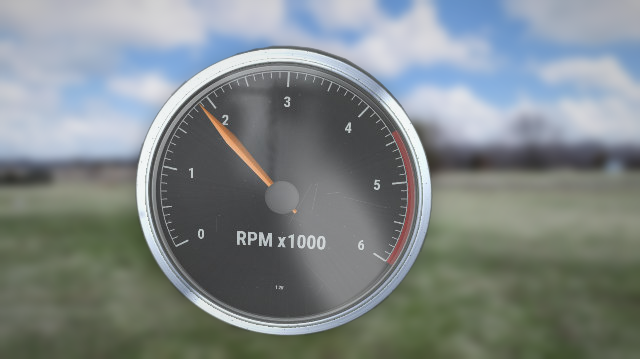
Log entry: 1900 rpm
